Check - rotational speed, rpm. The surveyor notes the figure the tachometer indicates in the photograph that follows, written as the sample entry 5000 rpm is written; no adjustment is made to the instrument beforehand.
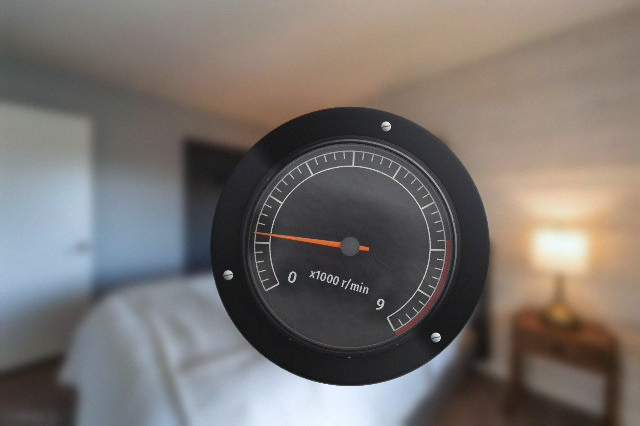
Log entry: 1200 rpm
